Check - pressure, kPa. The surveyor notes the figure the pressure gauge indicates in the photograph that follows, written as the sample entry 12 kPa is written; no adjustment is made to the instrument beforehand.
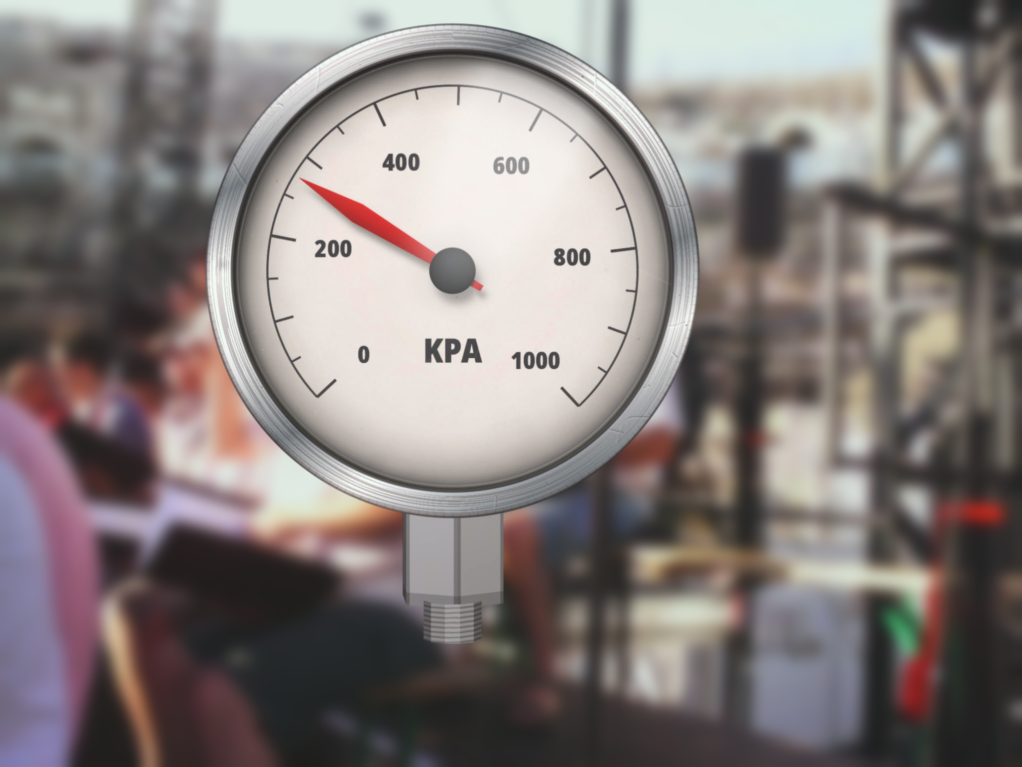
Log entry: 275 kPa
